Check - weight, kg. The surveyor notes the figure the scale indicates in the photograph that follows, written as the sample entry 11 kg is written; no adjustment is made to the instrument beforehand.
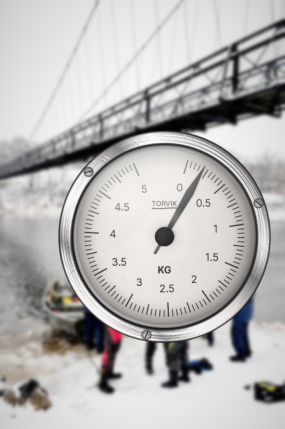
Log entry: 0.2 kg
